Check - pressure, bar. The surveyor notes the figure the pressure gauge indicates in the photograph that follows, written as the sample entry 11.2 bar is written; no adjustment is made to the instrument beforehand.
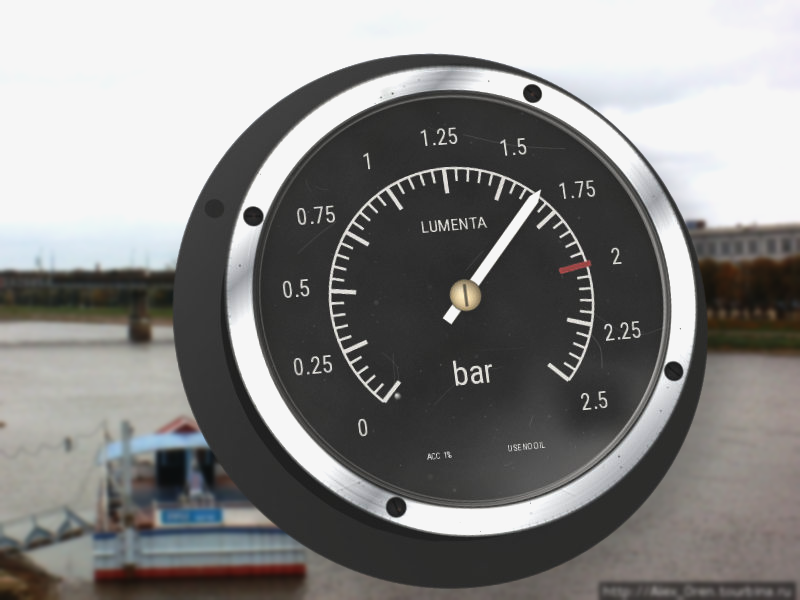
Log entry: 1.65 bar
